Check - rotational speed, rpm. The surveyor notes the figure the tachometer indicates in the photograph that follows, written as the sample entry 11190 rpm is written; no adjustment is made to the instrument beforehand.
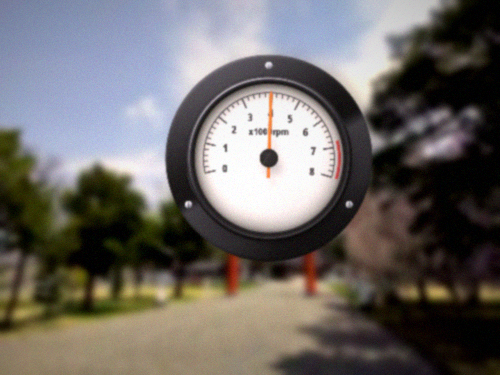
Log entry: 4000 rpm
